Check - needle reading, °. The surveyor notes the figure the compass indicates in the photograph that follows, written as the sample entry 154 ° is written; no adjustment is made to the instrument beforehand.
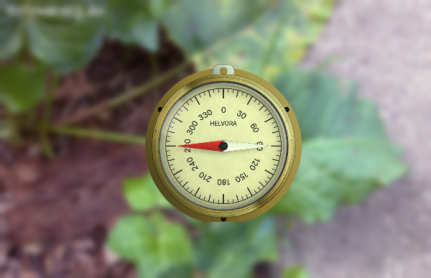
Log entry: 270 °
